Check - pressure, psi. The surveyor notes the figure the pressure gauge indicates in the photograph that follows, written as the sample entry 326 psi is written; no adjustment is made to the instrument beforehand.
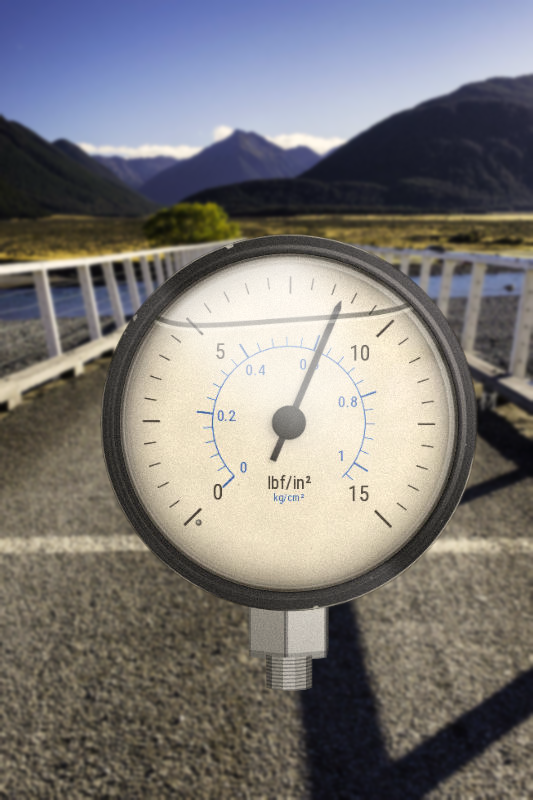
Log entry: 8.75 psi
